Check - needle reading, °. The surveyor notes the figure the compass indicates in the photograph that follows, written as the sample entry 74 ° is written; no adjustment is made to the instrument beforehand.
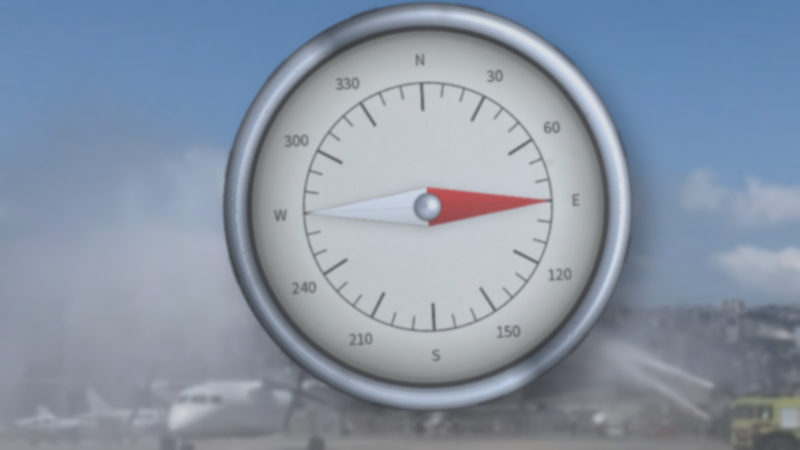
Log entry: 90 °
